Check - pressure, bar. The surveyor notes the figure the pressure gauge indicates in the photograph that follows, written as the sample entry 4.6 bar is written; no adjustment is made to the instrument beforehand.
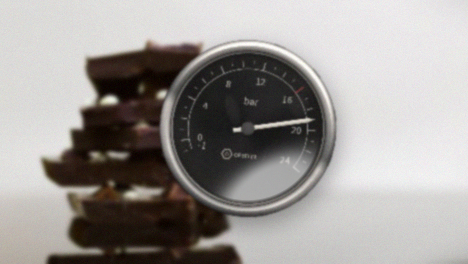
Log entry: 19 bar
